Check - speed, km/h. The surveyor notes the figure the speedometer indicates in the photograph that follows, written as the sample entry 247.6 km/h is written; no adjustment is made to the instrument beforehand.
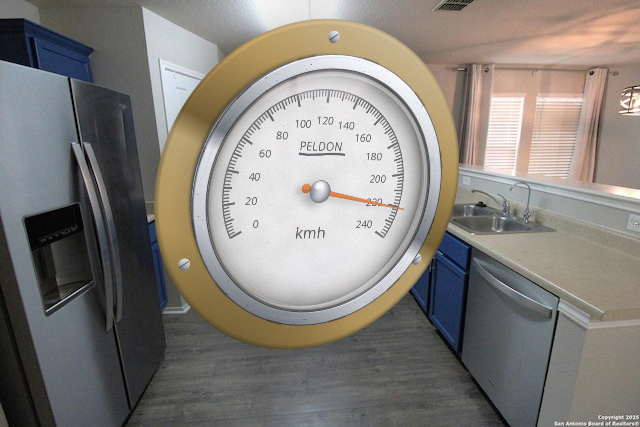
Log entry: 220 km/h
